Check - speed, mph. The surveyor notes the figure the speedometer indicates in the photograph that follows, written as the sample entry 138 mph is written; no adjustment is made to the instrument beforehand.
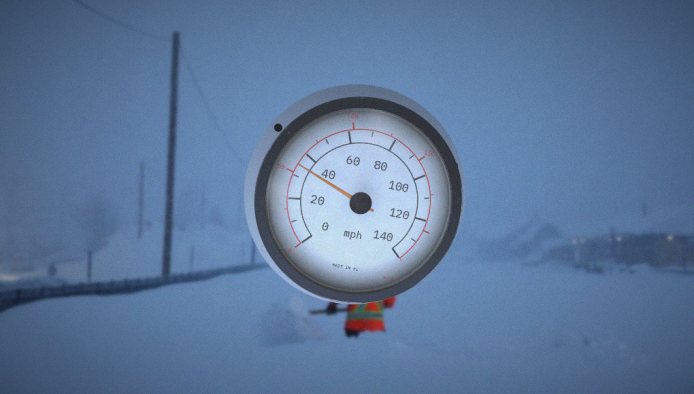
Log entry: 35 mph
